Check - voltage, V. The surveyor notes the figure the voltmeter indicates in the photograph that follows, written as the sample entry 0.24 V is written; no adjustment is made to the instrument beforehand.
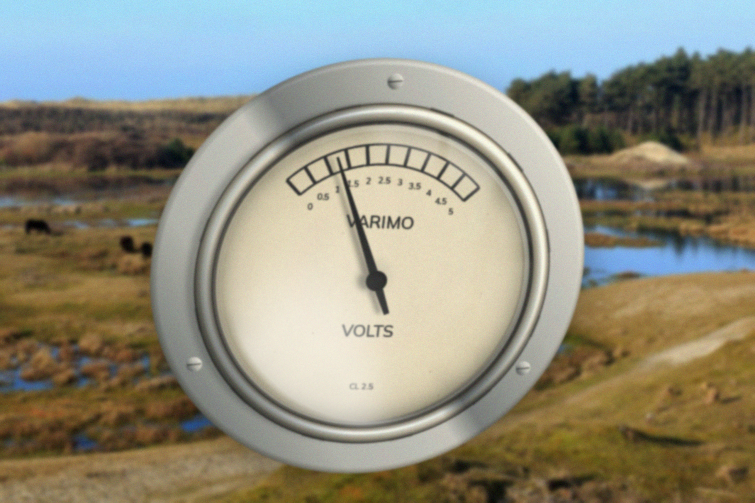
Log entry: 1.25 V
